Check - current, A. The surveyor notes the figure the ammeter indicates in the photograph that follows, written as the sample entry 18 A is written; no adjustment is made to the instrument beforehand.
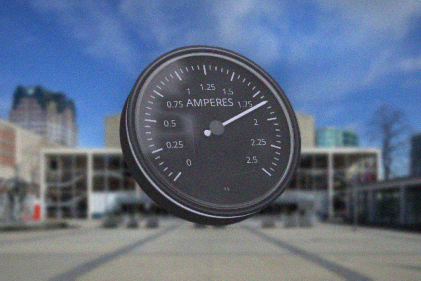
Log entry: 1.85 A
